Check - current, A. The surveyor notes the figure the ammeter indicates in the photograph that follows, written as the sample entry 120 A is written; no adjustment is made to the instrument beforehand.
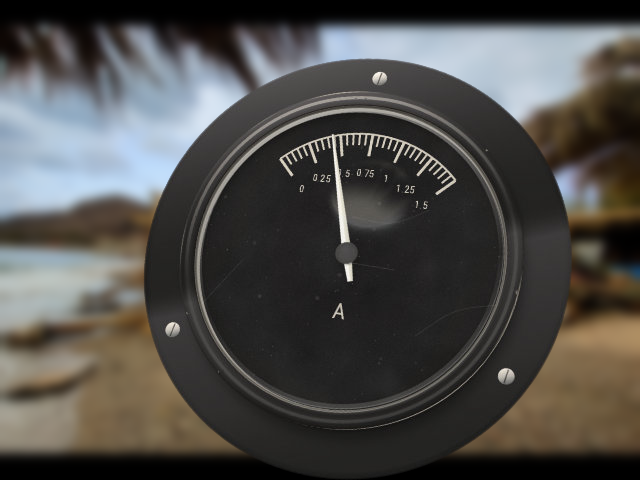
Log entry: 0.45 A
